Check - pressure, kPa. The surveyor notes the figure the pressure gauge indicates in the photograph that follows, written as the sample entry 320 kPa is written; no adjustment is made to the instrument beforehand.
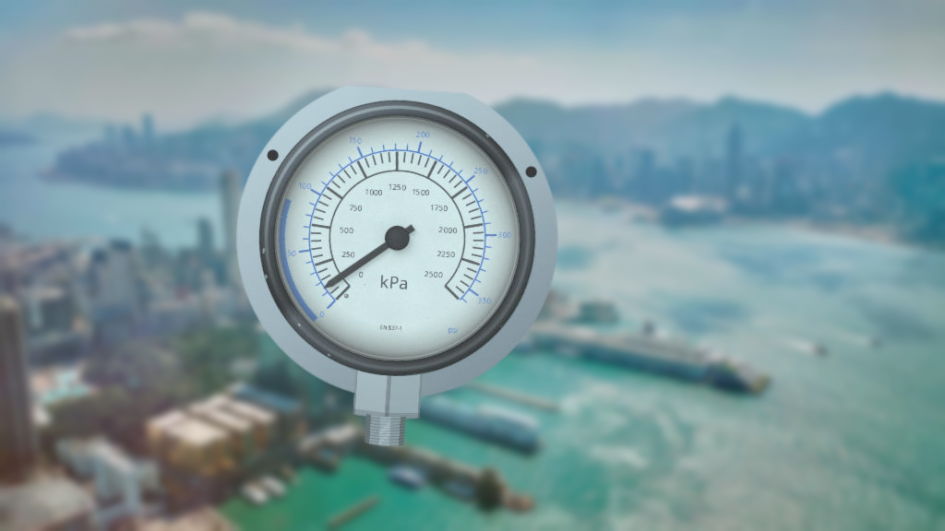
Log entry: 100 kPa
